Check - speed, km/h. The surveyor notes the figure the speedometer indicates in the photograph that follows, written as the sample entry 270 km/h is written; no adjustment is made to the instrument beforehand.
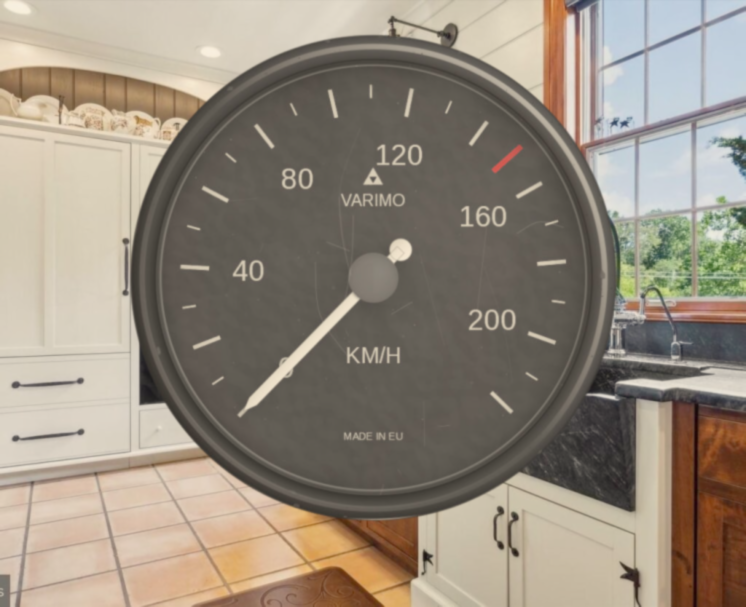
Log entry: 0 km/h
